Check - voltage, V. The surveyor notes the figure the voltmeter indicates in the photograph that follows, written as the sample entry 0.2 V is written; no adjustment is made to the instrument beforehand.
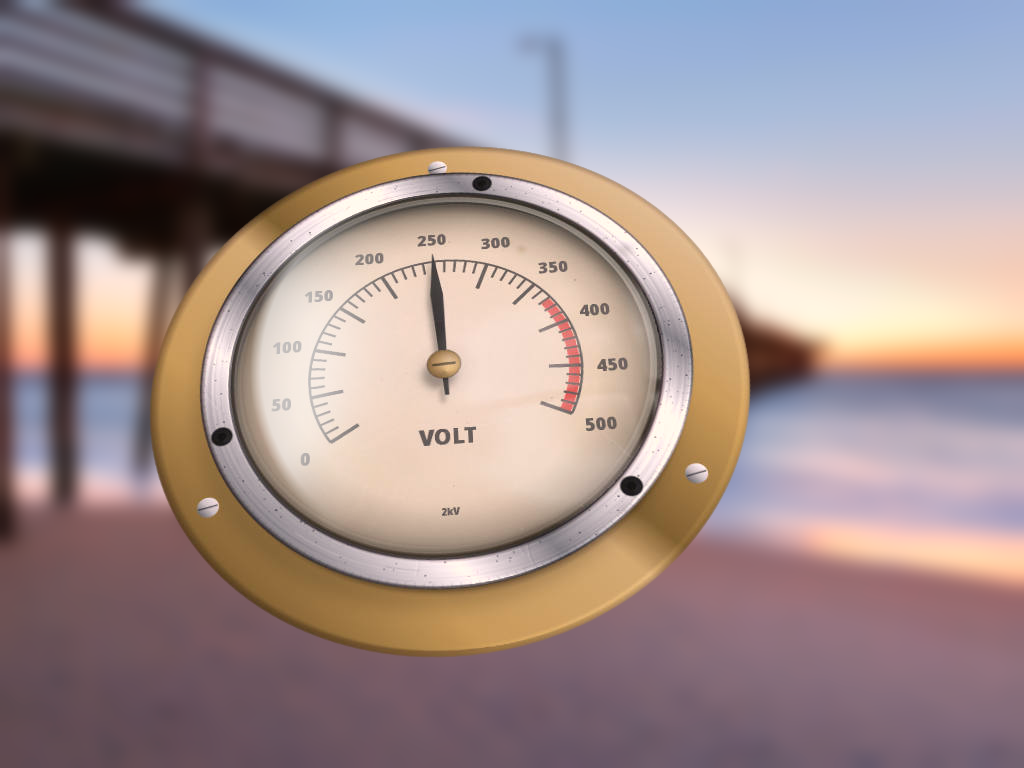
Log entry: 250 V
